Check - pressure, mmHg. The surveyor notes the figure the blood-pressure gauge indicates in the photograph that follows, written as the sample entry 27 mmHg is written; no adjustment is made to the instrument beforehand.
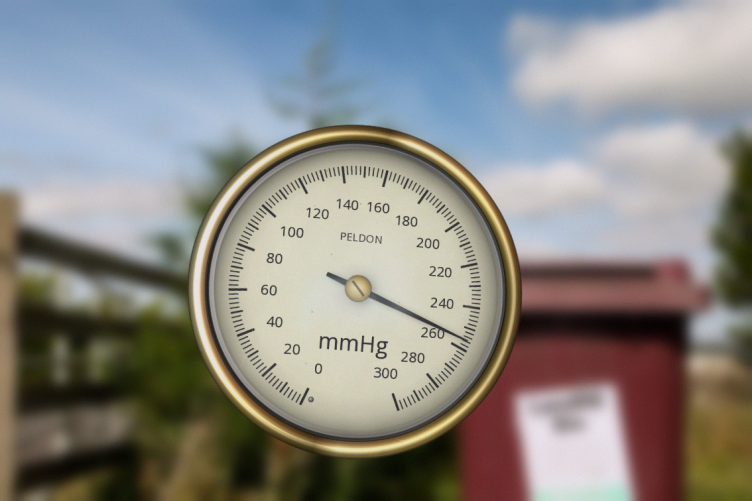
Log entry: 256 mmHg
